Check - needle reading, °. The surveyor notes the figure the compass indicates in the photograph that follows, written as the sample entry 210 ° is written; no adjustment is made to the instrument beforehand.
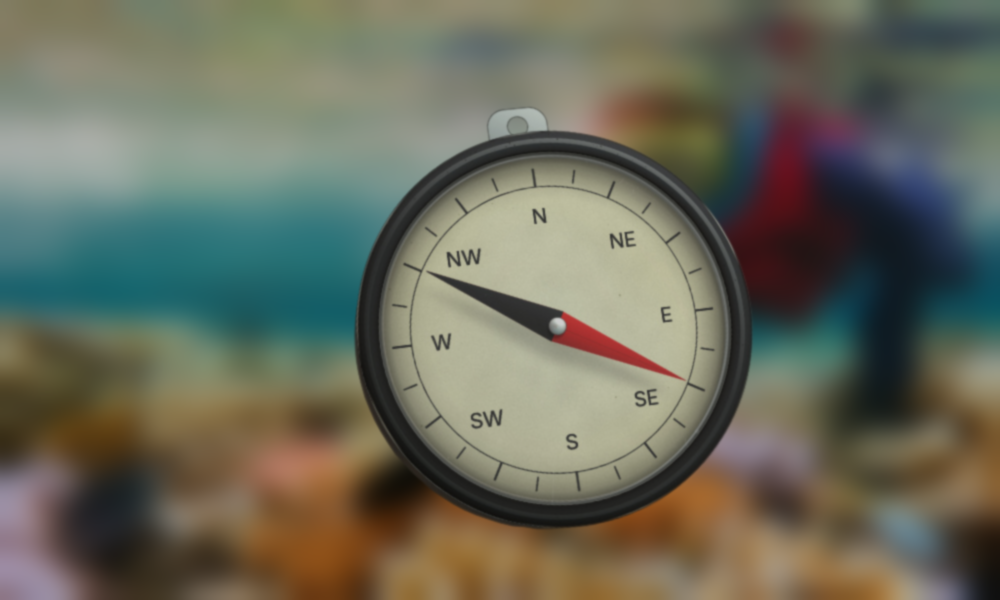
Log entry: 120 °
